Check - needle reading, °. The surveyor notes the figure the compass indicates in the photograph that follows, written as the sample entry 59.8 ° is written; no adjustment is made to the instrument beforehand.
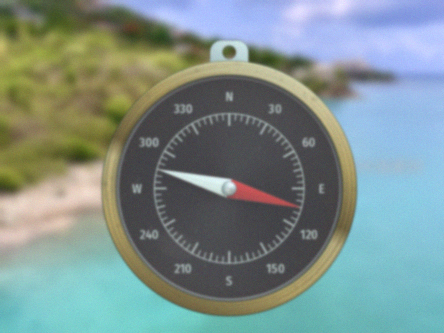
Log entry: 105 °
